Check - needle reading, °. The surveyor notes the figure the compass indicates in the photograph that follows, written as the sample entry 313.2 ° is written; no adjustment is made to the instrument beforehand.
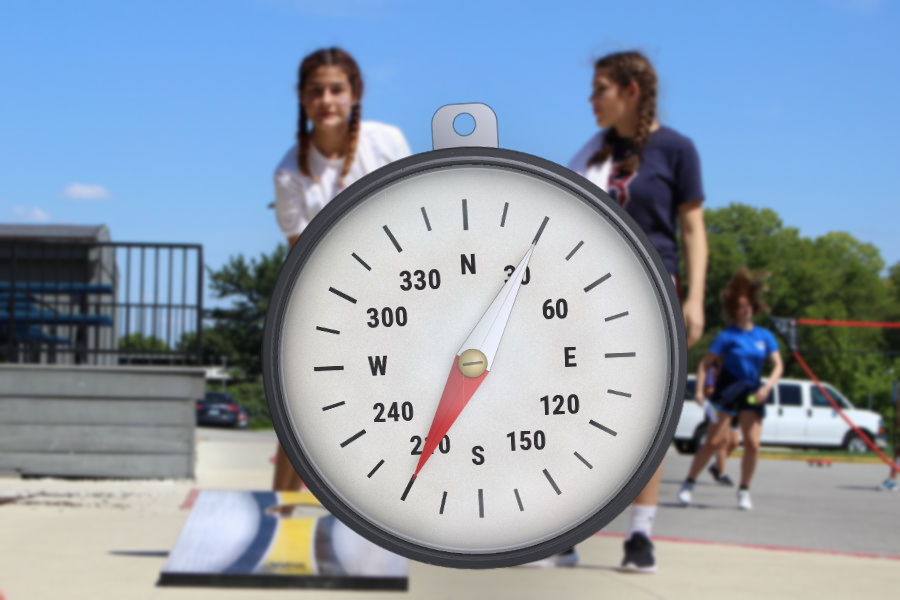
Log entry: 210 °
